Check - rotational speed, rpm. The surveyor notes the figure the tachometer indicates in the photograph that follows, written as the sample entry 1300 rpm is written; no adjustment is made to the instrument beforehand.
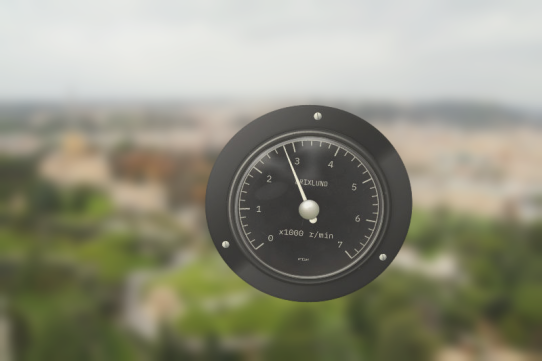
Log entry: 2800 rpm
